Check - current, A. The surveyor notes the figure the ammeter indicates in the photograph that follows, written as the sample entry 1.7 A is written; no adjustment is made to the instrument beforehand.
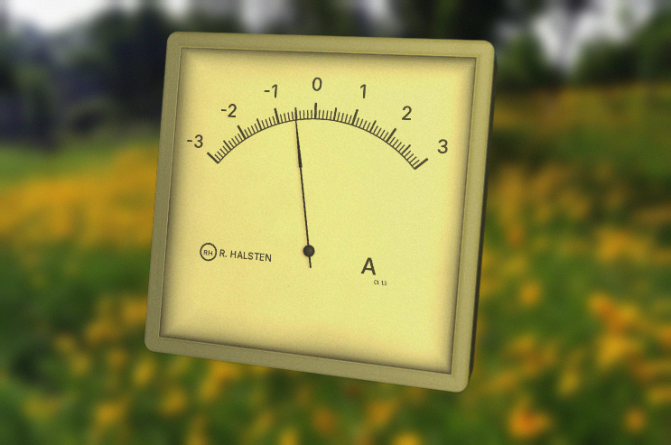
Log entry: -0.5 A
